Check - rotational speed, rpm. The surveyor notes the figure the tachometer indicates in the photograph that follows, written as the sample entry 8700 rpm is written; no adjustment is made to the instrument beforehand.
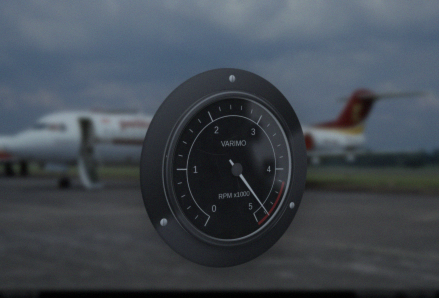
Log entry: 4800 rpm
